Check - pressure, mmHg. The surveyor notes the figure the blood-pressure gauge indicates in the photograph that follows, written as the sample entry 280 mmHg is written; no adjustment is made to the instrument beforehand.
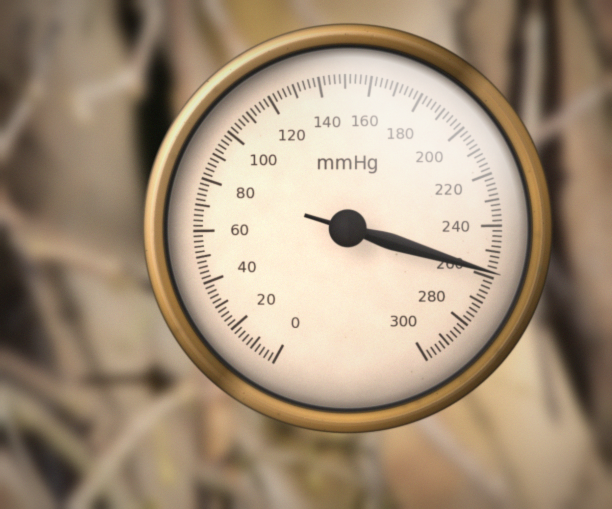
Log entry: 258 mmHg
